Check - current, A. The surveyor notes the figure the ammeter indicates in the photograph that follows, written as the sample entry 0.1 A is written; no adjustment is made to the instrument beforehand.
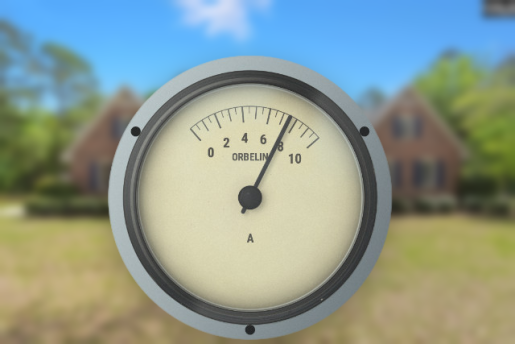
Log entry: 7.5 A
